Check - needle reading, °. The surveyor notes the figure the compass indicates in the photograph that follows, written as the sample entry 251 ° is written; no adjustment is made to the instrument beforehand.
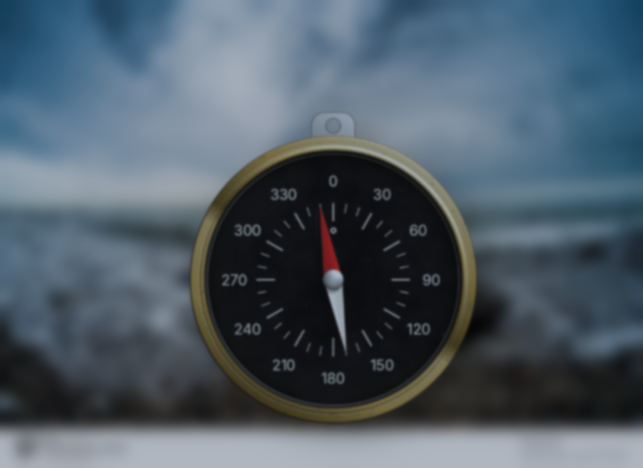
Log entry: 350 °
